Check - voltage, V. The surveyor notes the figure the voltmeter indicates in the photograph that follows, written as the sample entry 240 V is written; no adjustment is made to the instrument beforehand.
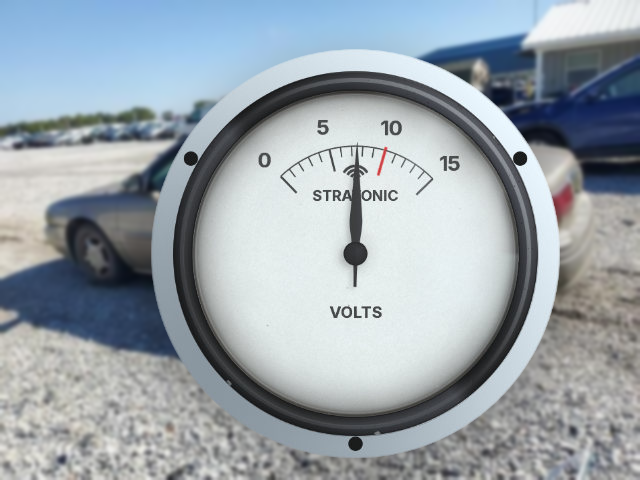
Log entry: 7.5 V
